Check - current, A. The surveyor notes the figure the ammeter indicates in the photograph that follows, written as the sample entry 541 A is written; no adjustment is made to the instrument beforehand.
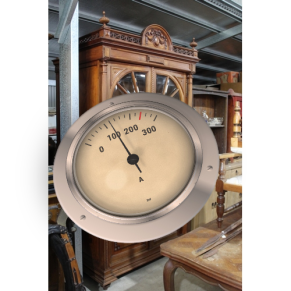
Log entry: 120 A
